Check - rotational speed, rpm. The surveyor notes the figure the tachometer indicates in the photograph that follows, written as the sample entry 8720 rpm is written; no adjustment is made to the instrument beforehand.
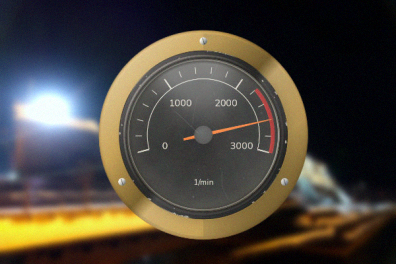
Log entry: 2600 rpm
